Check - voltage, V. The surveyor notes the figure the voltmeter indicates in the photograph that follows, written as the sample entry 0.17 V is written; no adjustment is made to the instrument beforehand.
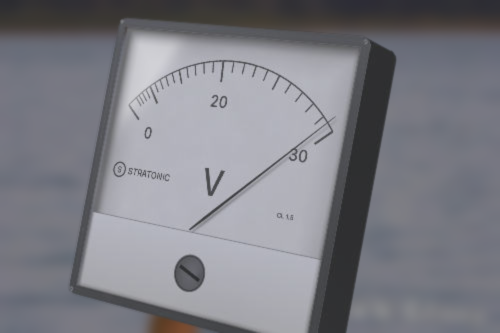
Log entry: 29.5 V
